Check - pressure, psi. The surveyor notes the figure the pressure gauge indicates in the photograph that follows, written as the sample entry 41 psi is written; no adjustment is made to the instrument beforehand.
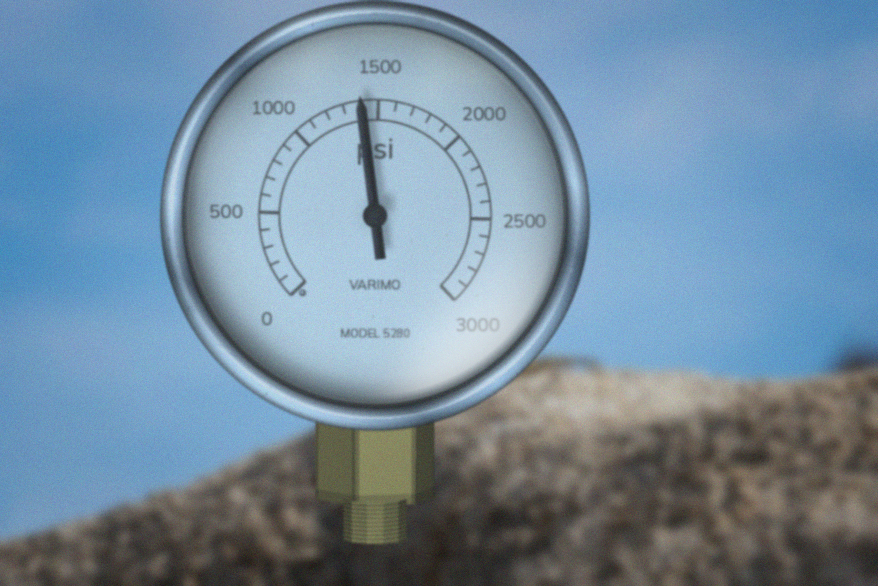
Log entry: 1400 psi
